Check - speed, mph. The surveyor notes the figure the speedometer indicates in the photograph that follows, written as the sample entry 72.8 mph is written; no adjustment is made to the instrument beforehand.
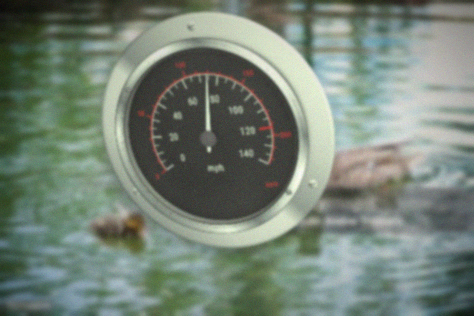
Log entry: 75 mph
